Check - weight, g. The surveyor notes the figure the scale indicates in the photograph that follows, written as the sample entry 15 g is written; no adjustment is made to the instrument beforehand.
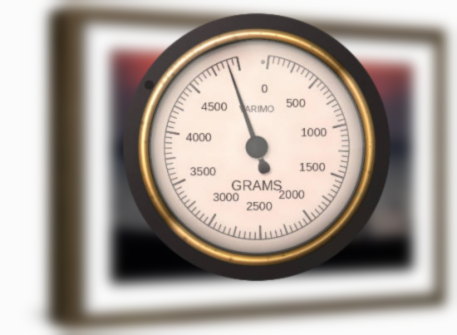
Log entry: 4900 g
